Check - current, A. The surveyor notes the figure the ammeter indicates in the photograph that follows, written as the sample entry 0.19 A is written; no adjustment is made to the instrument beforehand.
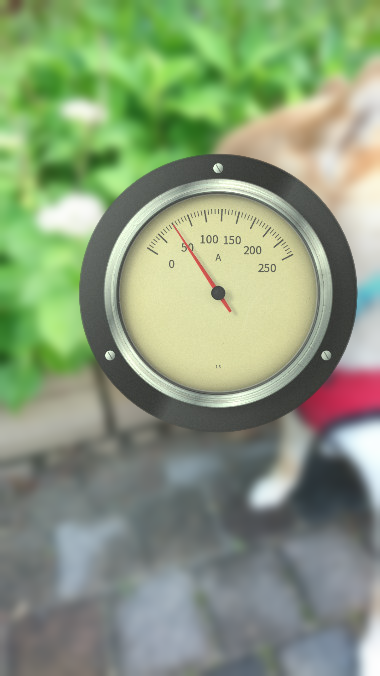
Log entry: 50 A
